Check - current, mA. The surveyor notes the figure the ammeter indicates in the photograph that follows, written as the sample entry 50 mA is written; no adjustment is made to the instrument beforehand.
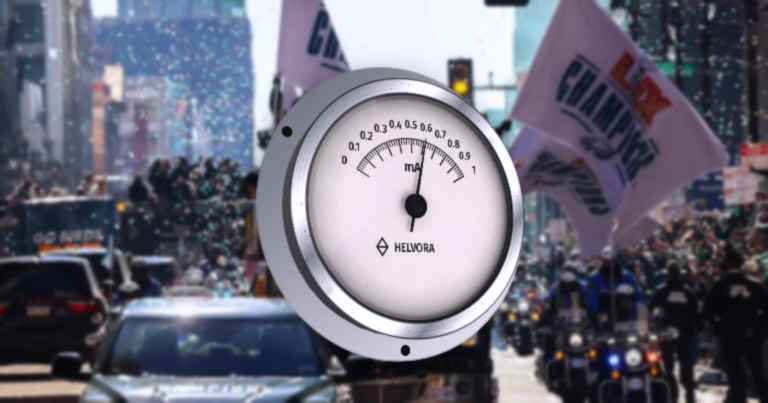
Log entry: 0.6 mA
